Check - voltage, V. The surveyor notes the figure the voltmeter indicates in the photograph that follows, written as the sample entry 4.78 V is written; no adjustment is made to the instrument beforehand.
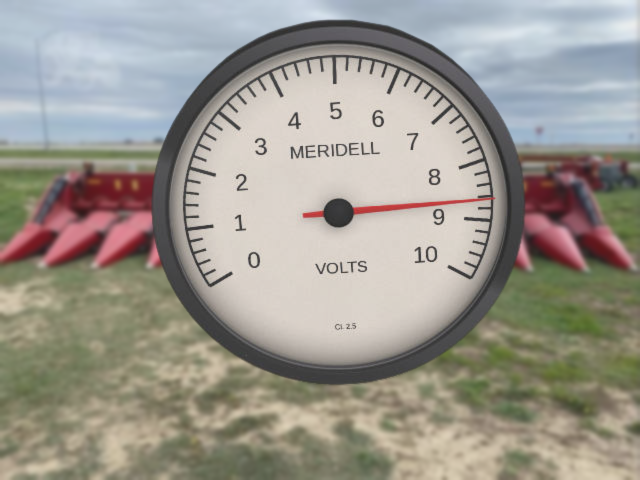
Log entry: 8.6 V
